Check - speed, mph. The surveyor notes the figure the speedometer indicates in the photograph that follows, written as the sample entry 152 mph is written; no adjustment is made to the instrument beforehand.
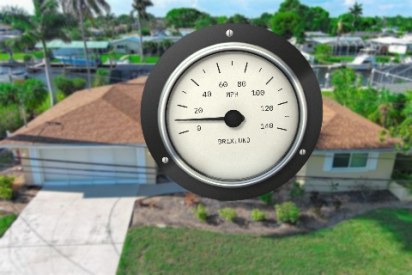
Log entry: 10 mph
